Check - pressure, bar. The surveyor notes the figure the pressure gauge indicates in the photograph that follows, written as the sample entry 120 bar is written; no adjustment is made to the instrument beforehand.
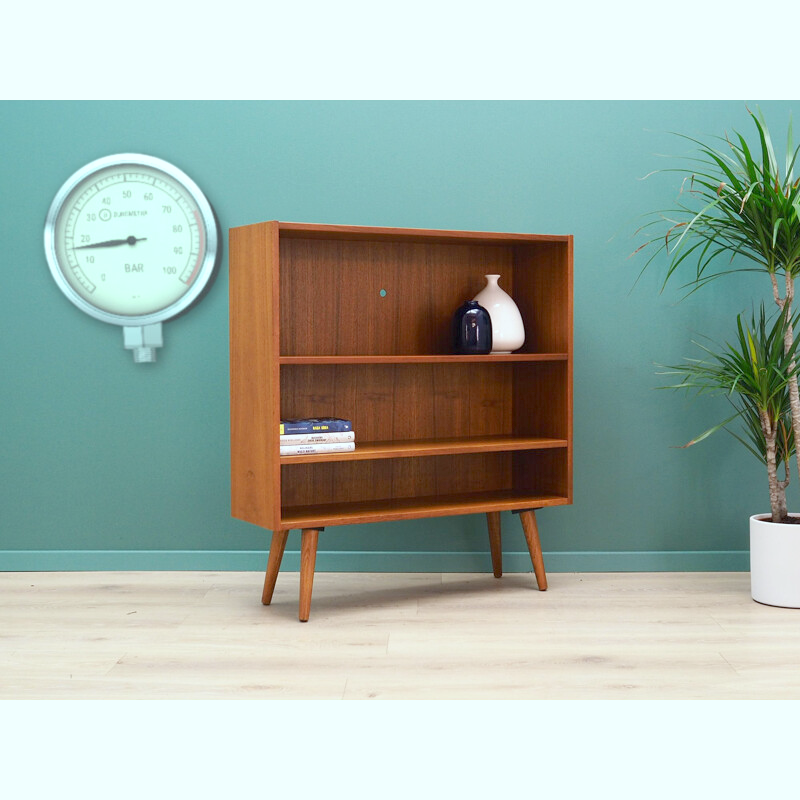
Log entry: 16 bar
